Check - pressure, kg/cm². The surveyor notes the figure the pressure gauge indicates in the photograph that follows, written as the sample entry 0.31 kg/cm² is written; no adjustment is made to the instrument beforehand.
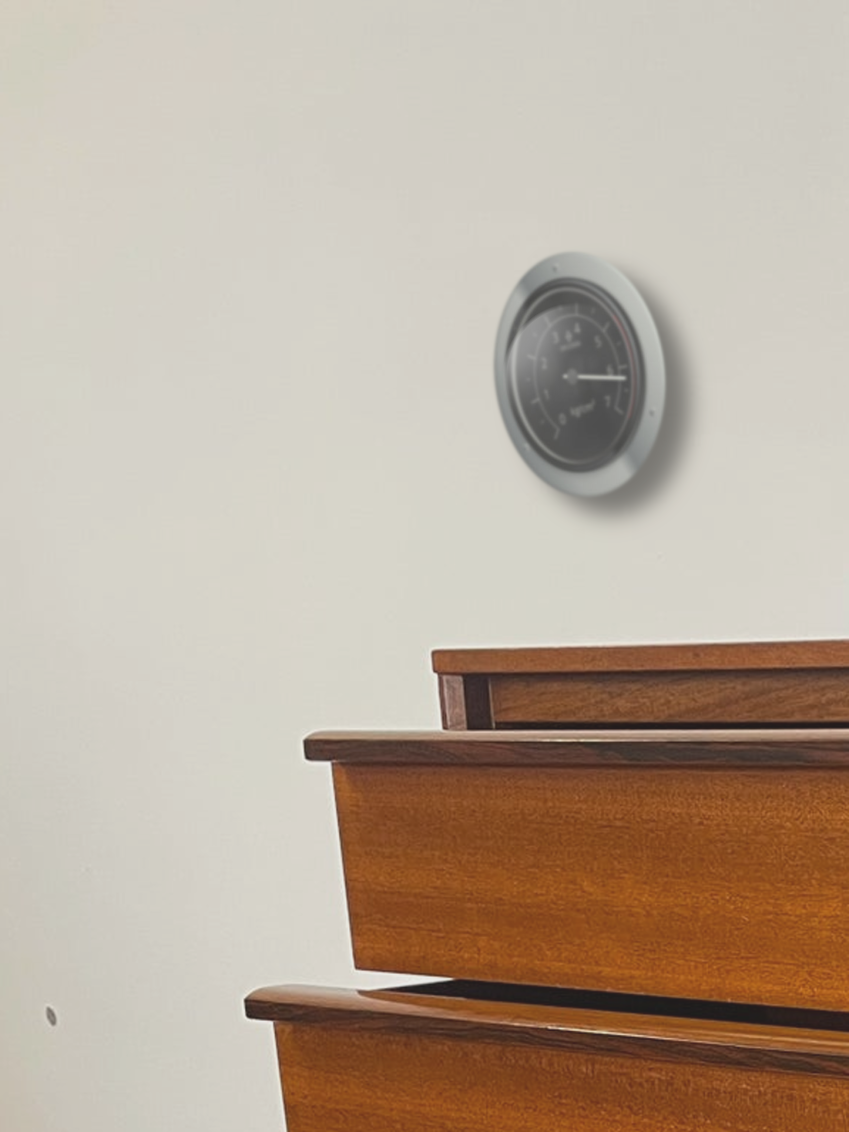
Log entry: 6.25 kg/cm²
